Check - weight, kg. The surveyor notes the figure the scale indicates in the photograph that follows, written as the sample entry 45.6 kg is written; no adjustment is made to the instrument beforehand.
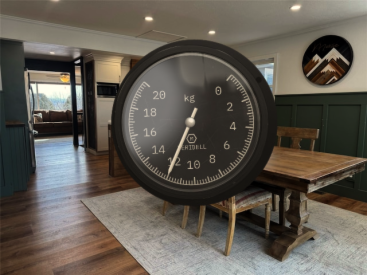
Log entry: 12 kg
